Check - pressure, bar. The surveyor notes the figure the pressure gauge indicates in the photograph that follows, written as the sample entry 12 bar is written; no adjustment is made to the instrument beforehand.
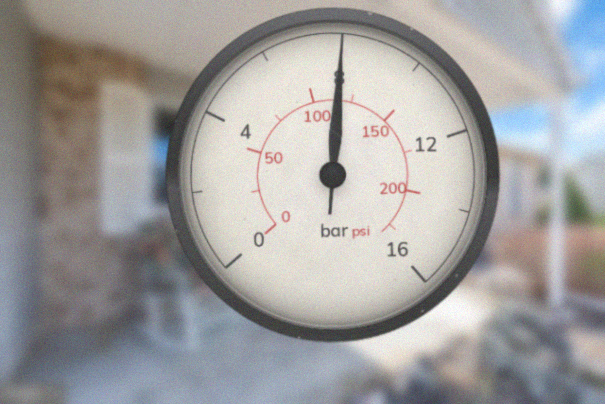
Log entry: 8 bar
